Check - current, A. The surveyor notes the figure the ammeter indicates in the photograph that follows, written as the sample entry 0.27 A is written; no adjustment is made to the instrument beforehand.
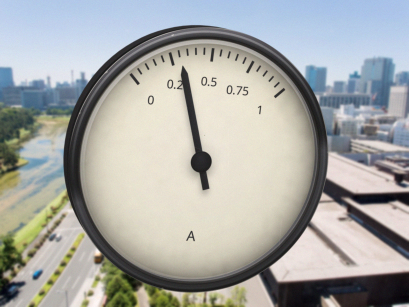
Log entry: 0.3 A
